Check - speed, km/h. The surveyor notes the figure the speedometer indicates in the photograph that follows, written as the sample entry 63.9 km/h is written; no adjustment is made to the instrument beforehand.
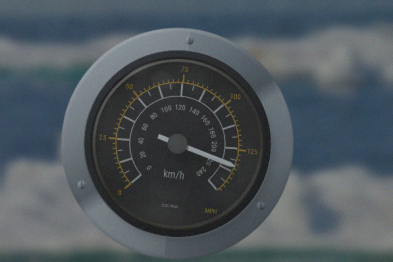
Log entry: 215 km/h
